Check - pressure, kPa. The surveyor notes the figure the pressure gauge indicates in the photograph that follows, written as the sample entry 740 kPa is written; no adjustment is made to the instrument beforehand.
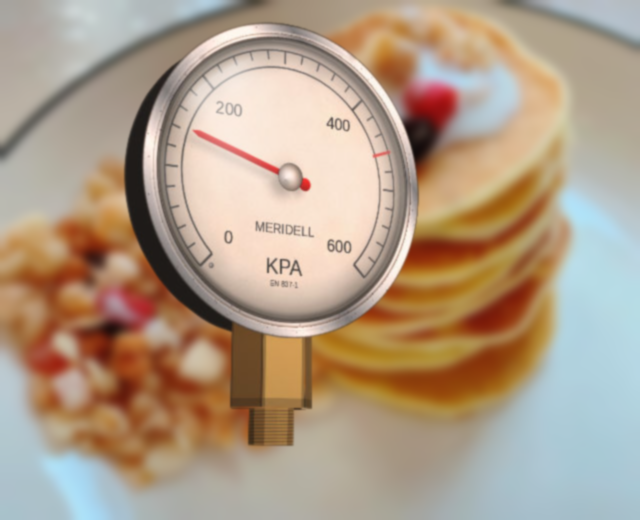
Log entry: 140 kPa
